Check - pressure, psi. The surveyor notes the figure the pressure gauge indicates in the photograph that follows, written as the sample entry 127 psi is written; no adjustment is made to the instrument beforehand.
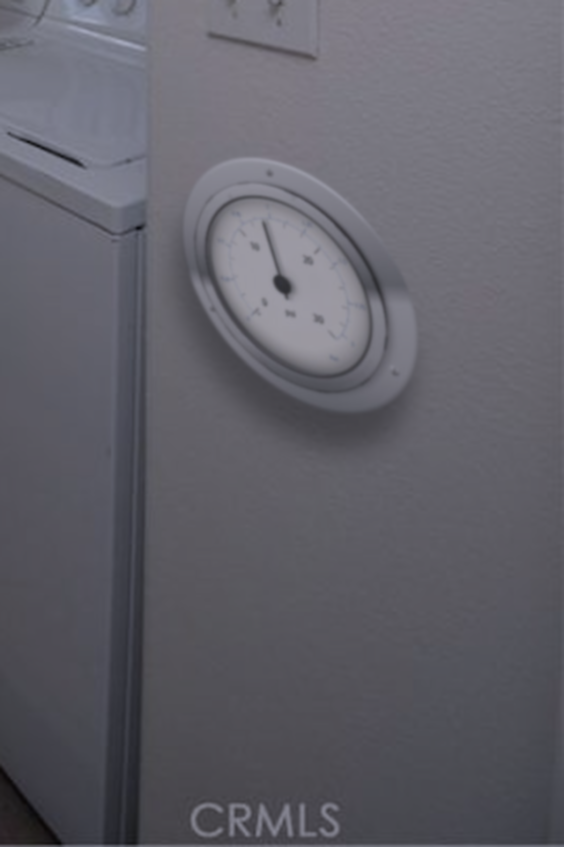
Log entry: 14 psi
